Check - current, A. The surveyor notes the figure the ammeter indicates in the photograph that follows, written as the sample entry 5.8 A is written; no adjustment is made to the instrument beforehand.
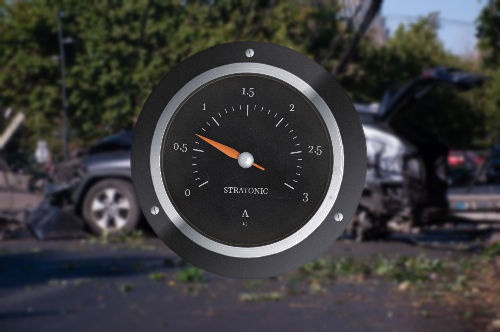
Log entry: 0.7 A
